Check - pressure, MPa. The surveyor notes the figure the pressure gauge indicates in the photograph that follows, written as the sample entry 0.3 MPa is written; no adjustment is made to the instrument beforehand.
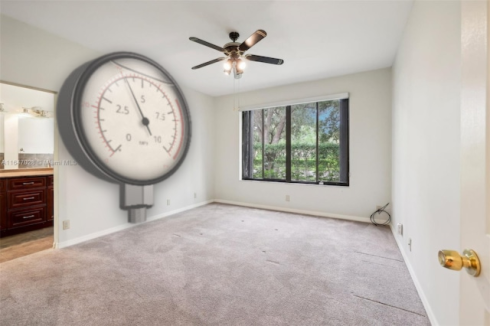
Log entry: 4 MPa
